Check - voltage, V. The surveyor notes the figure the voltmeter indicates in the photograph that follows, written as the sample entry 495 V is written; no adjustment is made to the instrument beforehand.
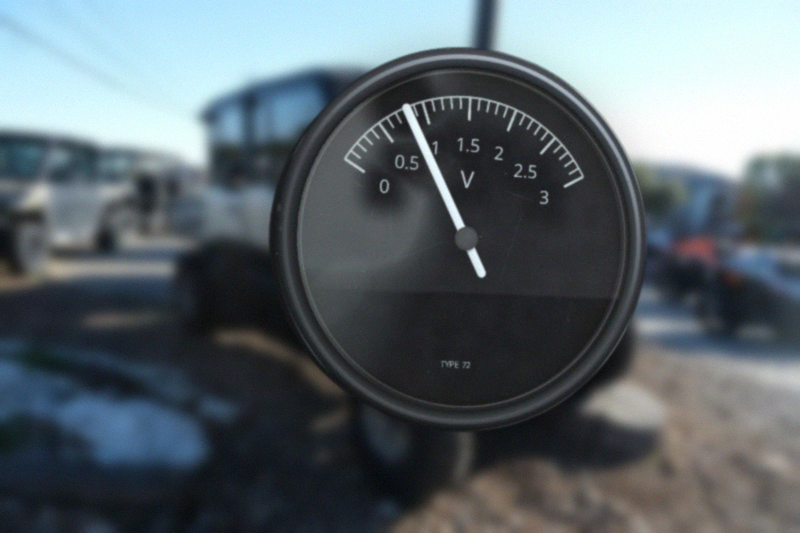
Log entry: 0.8 V
